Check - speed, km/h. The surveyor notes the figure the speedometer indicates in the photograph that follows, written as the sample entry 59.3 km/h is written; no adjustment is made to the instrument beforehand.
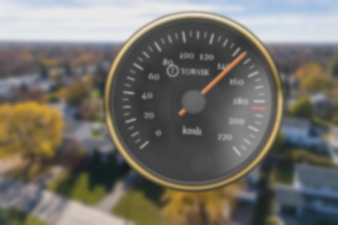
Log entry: 145 km/h
